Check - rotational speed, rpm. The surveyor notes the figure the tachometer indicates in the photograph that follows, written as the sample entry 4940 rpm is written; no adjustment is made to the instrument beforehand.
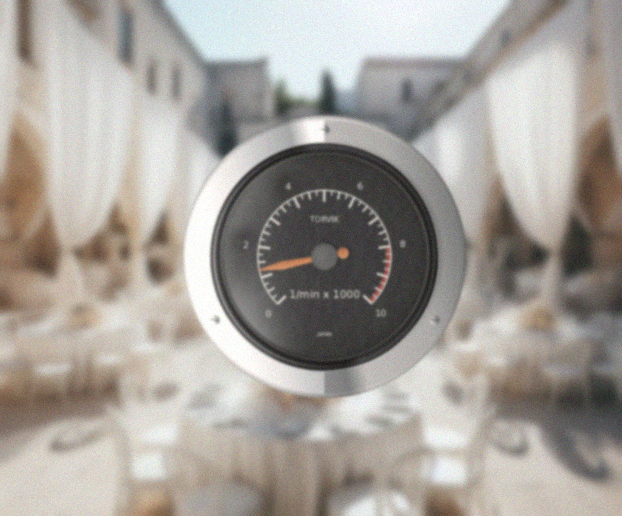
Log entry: 1250 rpm
